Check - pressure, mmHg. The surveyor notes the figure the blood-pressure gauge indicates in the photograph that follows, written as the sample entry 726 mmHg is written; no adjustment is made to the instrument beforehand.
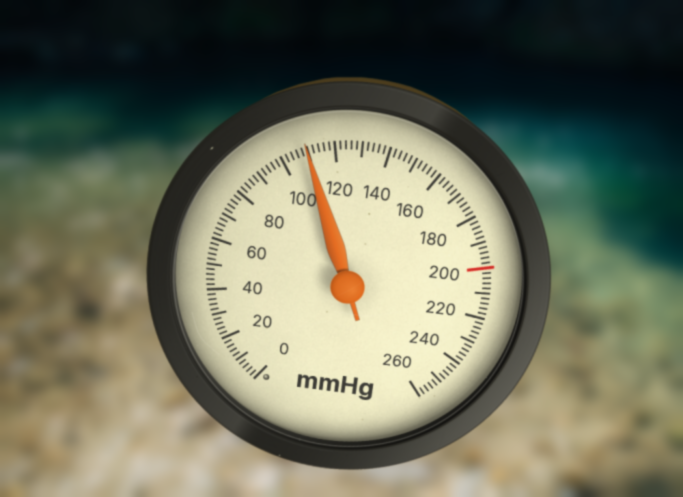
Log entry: 110 mmHg
